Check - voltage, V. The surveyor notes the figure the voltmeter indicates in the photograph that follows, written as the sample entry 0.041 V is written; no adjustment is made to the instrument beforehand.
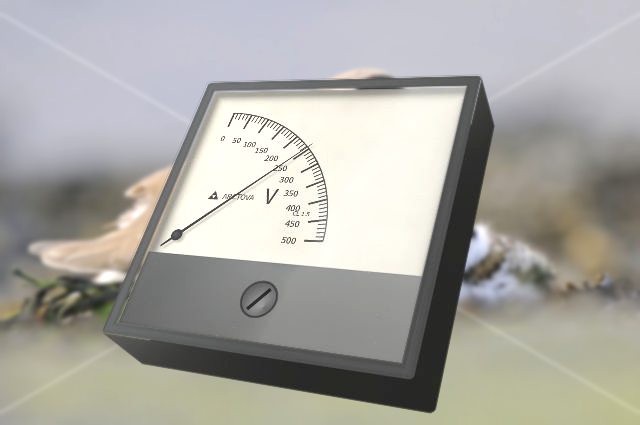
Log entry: 250 V
